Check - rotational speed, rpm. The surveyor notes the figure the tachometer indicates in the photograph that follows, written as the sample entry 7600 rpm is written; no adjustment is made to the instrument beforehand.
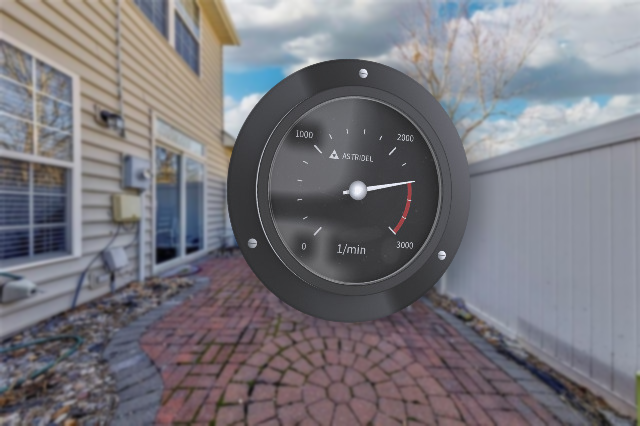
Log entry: 2400 rpm
